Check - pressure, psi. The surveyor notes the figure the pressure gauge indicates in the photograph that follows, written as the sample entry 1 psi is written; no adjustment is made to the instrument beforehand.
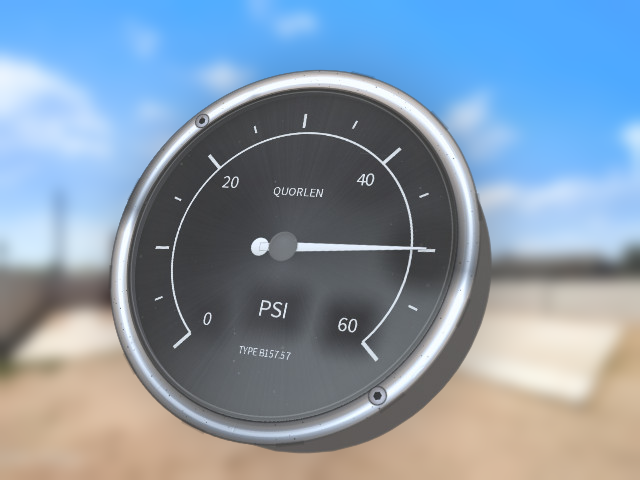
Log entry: 50 psi
